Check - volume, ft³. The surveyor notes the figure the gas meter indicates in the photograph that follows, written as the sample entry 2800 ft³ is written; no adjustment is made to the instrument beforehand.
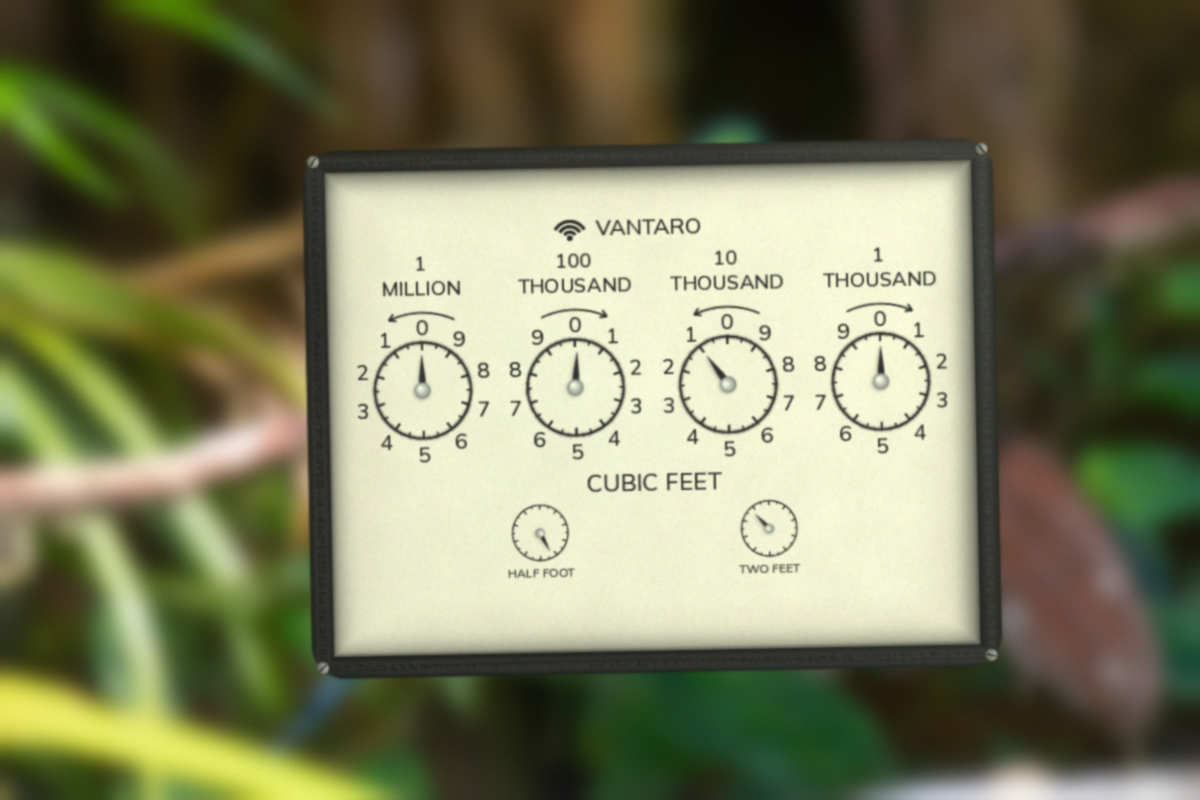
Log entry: 1000 ft³
